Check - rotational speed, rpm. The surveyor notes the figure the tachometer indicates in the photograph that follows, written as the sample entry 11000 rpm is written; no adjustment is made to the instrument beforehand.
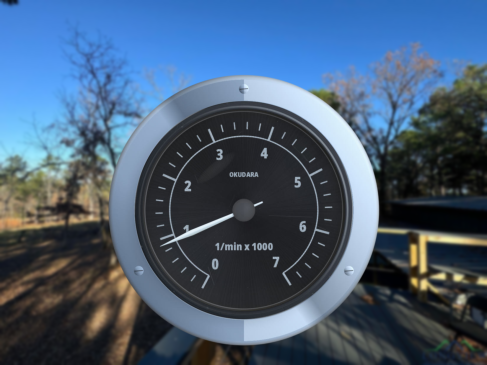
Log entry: 900 rpm
